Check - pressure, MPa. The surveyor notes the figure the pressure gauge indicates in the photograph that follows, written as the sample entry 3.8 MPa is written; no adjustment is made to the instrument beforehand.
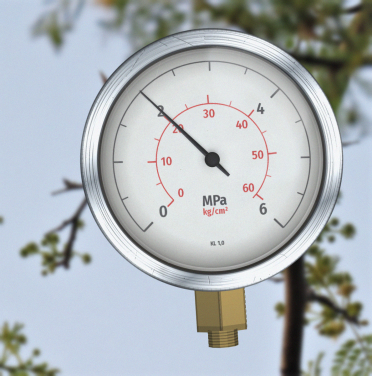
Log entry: 2 MPa
